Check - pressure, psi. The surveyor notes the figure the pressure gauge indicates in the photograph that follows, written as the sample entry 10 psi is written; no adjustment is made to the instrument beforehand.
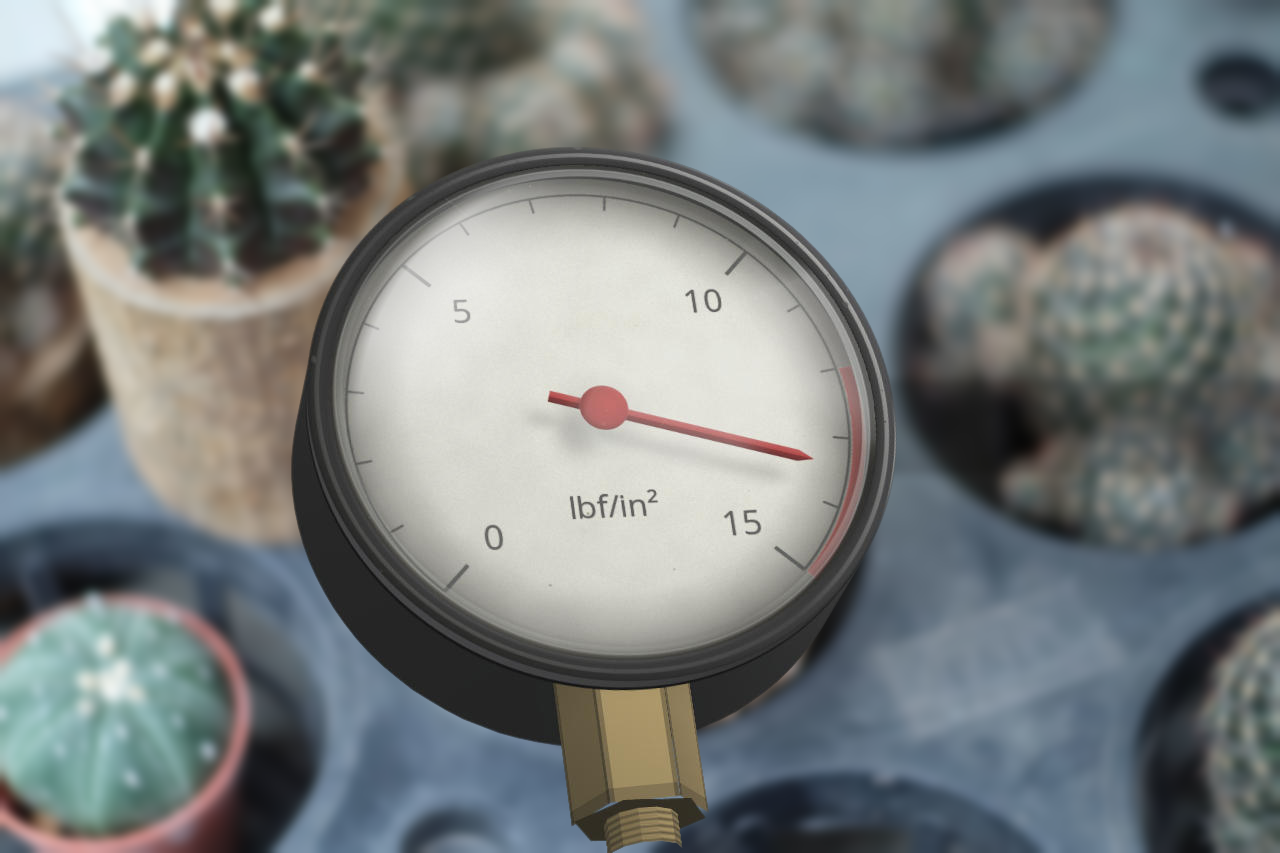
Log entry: 13.5 psi
